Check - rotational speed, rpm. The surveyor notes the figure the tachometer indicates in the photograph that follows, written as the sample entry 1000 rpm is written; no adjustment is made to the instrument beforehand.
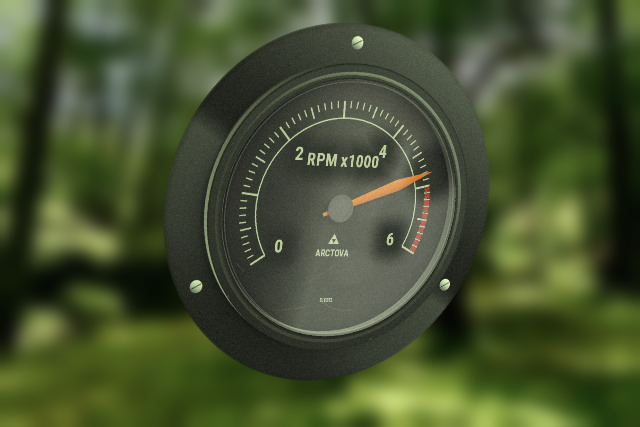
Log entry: 4800 rpm
